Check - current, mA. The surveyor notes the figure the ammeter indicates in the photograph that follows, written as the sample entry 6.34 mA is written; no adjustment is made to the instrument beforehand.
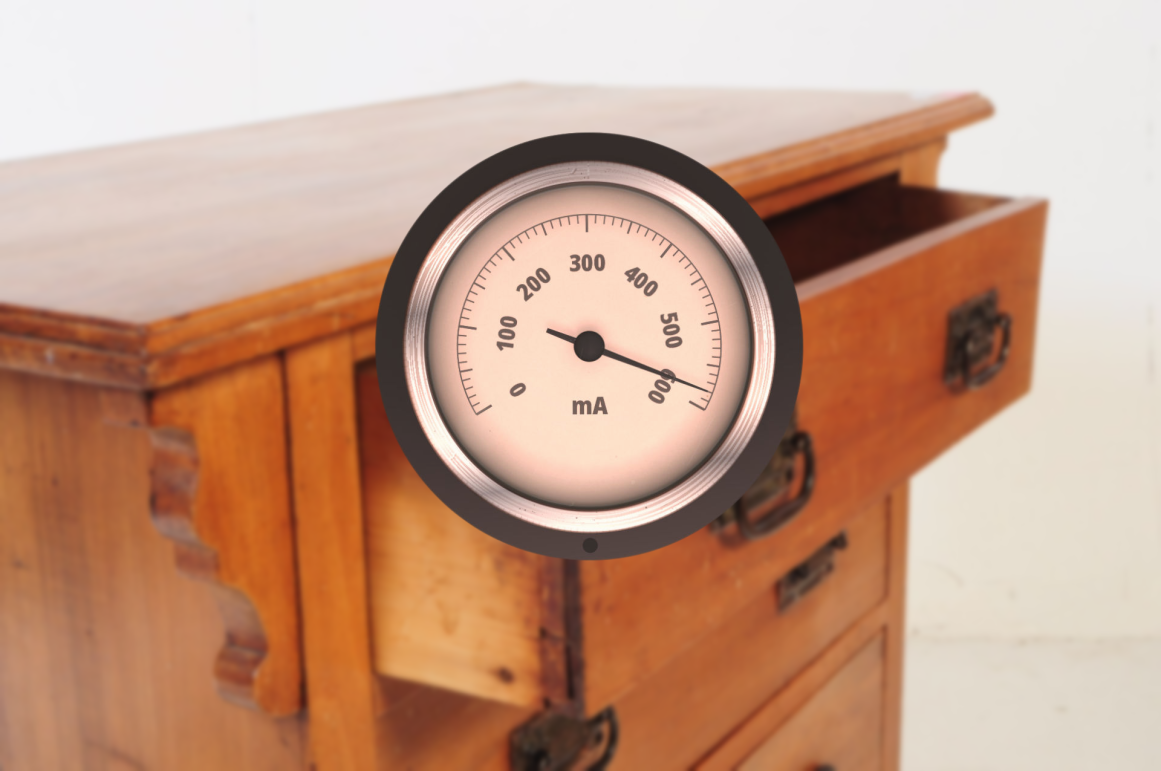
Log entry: 580 mA
